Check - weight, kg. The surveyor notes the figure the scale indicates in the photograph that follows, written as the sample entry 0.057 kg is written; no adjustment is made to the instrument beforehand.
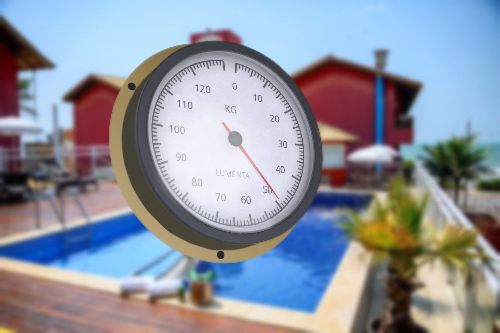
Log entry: 50 kg
